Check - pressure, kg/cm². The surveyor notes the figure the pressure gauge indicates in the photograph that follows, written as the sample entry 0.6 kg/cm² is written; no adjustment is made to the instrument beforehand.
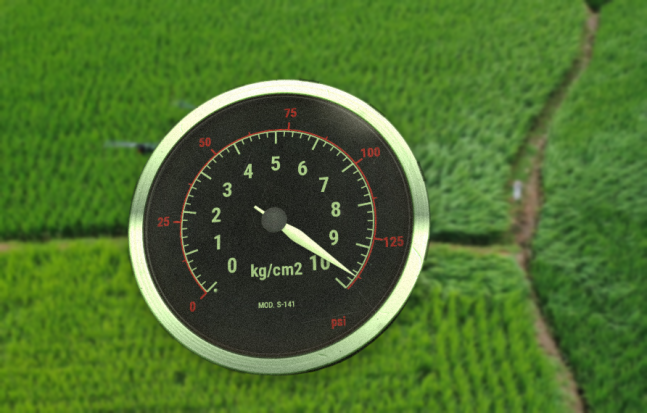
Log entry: 9.7 kg/cm²
